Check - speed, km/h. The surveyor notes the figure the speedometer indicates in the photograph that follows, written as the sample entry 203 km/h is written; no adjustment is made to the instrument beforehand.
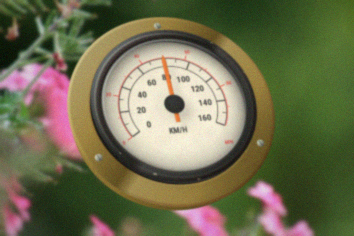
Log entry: 80 km/h
